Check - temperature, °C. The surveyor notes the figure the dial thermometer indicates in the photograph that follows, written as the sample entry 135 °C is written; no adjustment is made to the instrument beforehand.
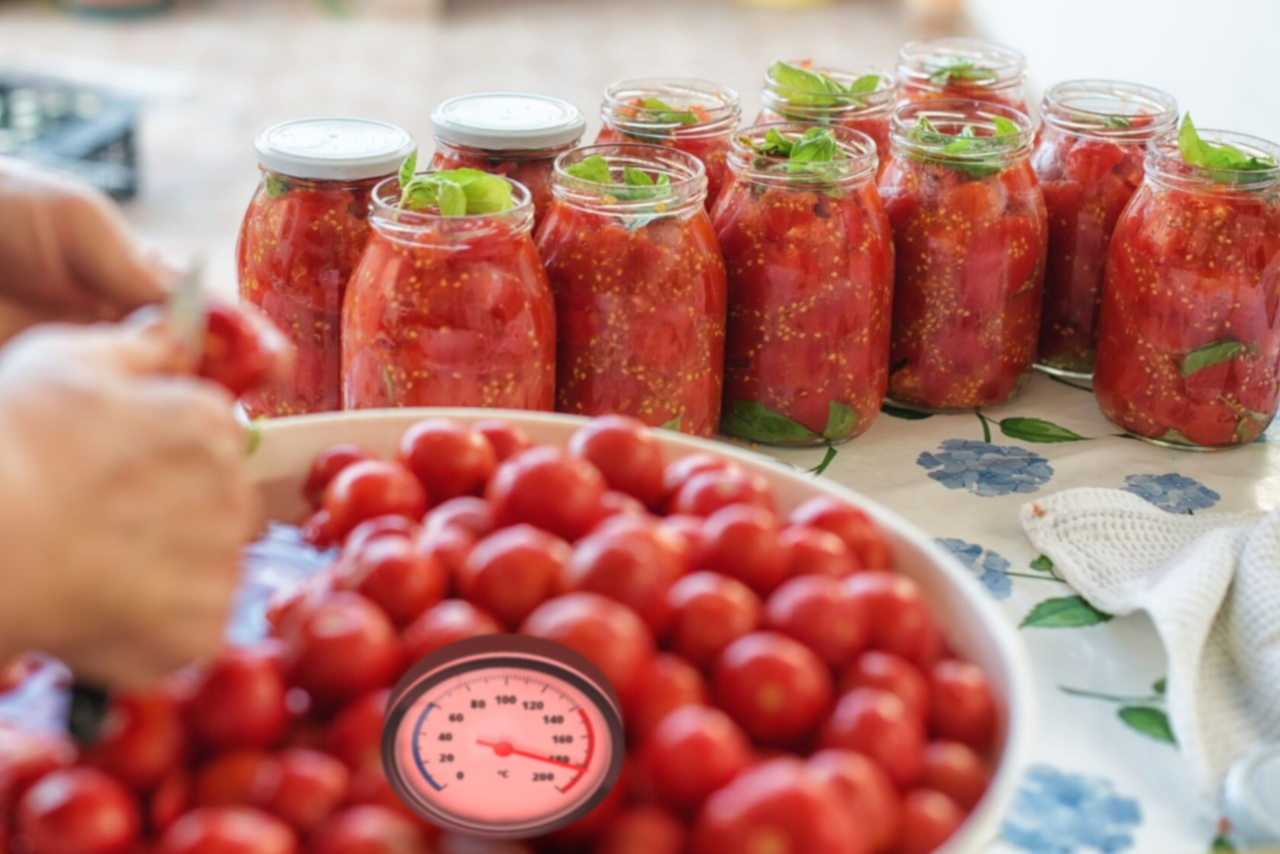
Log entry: 180 °C
